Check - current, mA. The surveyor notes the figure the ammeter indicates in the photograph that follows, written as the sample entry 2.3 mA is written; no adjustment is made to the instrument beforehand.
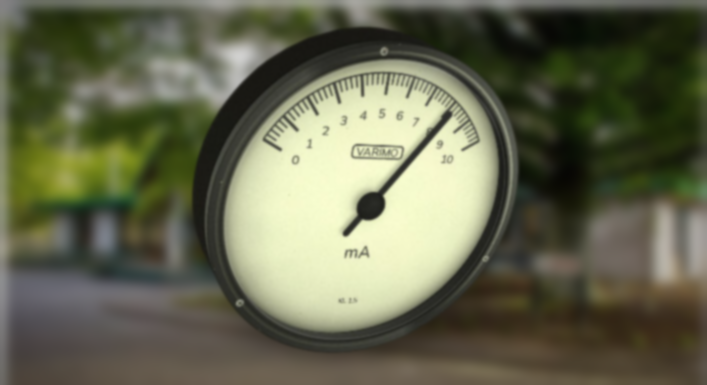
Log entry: 8 mA
